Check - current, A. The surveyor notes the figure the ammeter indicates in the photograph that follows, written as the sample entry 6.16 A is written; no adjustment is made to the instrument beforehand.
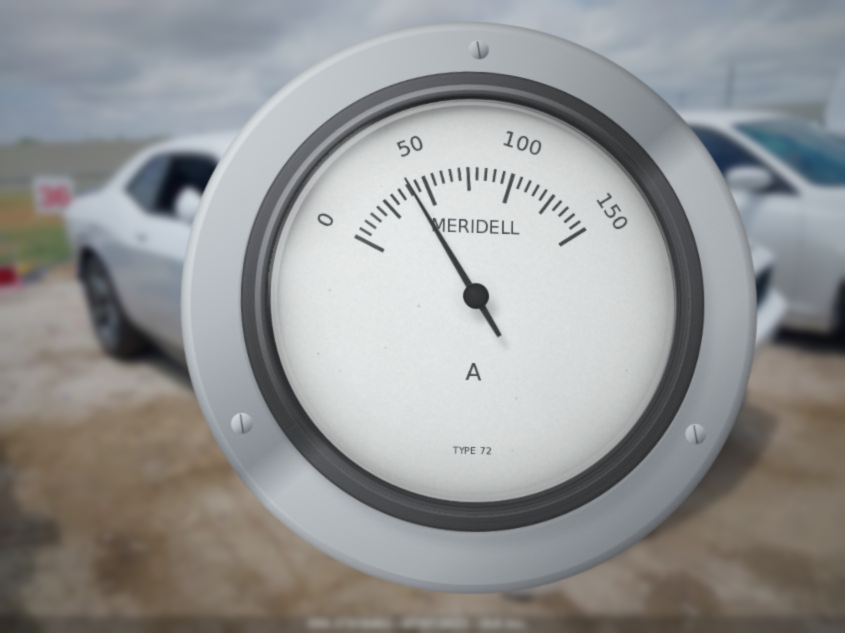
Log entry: 40 A
